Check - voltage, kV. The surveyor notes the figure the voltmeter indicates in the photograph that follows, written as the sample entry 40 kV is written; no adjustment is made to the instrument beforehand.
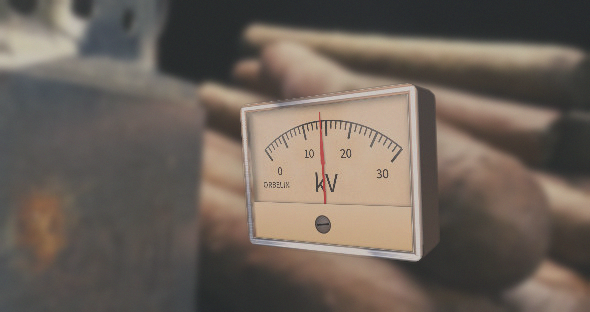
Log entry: 14 kV
